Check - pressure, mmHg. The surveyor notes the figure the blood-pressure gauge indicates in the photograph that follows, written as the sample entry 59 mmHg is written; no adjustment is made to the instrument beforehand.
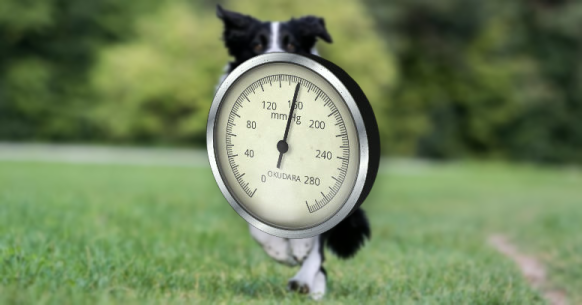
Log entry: 160 mmHg
